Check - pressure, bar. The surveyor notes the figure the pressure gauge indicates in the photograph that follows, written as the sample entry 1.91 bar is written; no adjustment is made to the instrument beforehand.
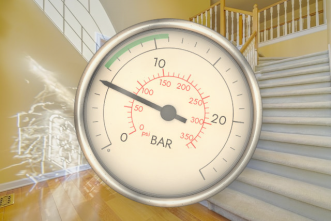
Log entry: 5 bar
